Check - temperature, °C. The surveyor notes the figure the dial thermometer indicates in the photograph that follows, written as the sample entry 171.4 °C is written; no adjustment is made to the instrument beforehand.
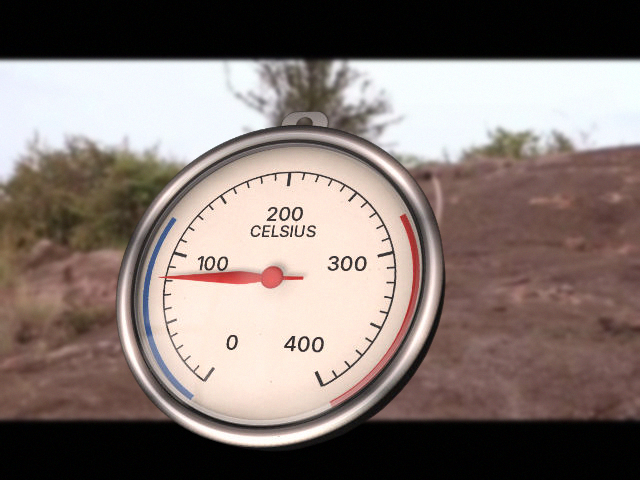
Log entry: 80 °C
